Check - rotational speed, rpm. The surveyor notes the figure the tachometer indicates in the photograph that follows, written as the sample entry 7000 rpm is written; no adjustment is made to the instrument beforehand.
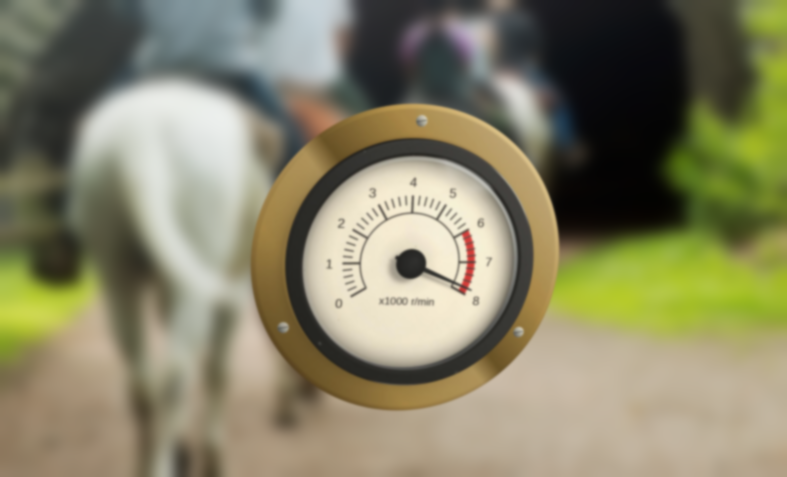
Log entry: 7800 rpm
